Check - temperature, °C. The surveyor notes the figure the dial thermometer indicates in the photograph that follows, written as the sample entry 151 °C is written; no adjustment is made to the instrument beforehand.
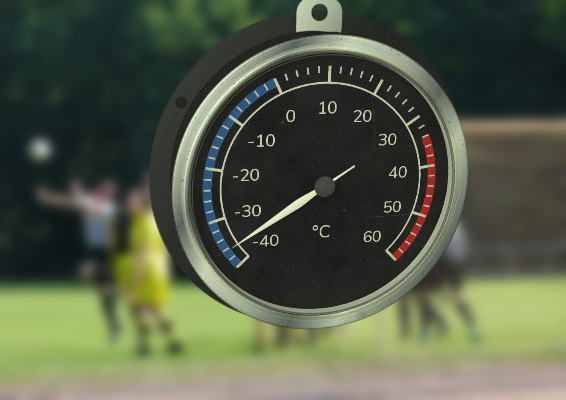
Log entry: -36 °C
